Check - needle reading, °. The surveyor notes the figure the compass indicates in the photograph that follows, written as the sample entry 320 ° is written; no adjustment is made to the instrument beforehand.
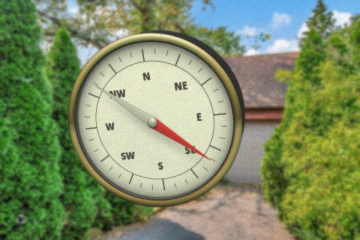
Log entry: 130 °
